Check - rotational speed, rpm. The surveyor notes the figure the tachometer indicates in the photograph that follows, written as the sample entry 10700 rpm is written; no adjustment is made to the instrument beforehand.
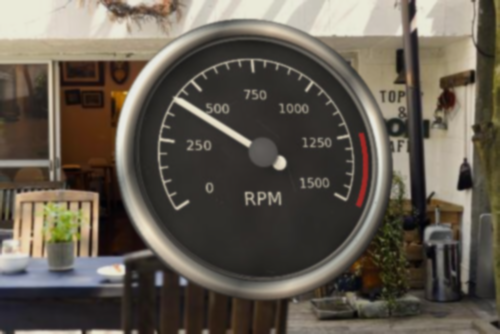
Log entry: 400 rpm
